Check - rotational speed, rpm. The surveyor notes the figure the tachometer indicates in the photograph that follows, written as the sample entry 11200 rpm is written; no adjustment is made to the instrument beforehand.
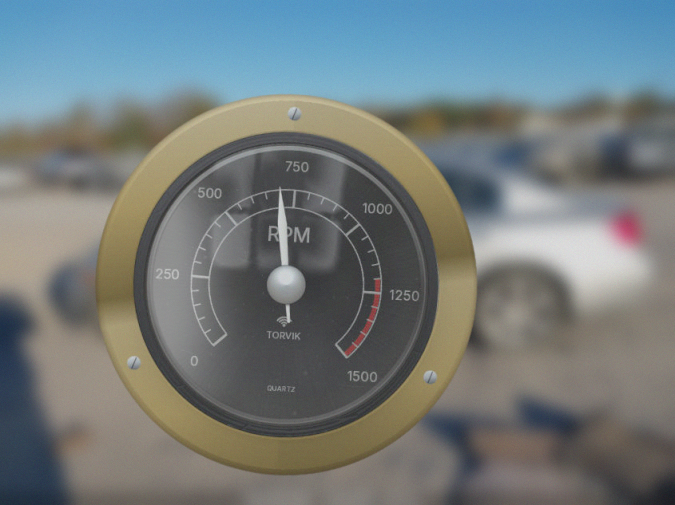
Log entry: 700 rpm
